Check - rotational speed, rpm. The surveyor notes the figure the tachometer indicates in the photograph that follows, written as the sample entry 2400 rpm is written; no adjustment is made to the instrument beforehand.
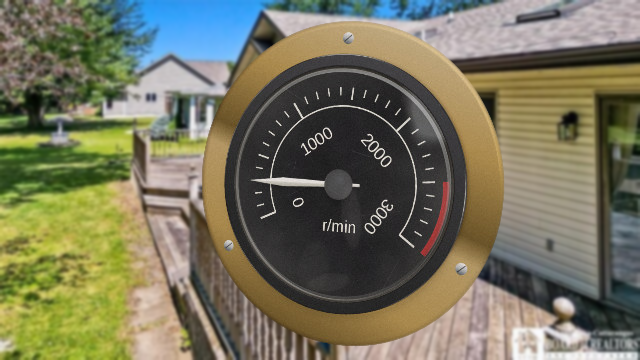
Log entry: 300 rpm
